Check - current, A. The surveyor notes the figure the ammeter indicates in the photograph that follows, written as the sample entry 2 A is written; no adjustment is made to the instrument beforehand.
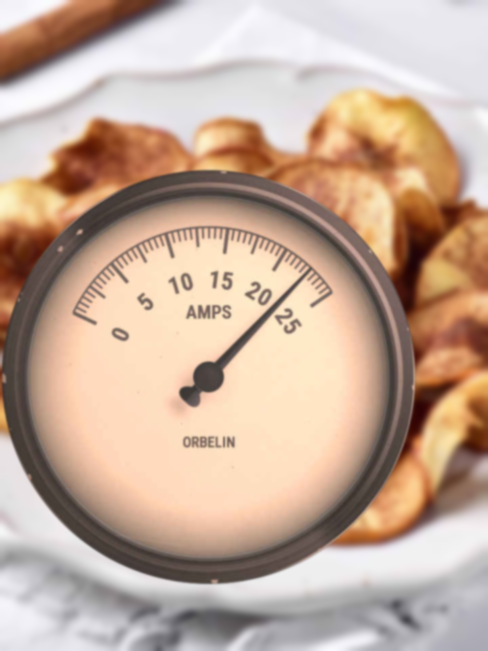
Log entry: 22.5 A
